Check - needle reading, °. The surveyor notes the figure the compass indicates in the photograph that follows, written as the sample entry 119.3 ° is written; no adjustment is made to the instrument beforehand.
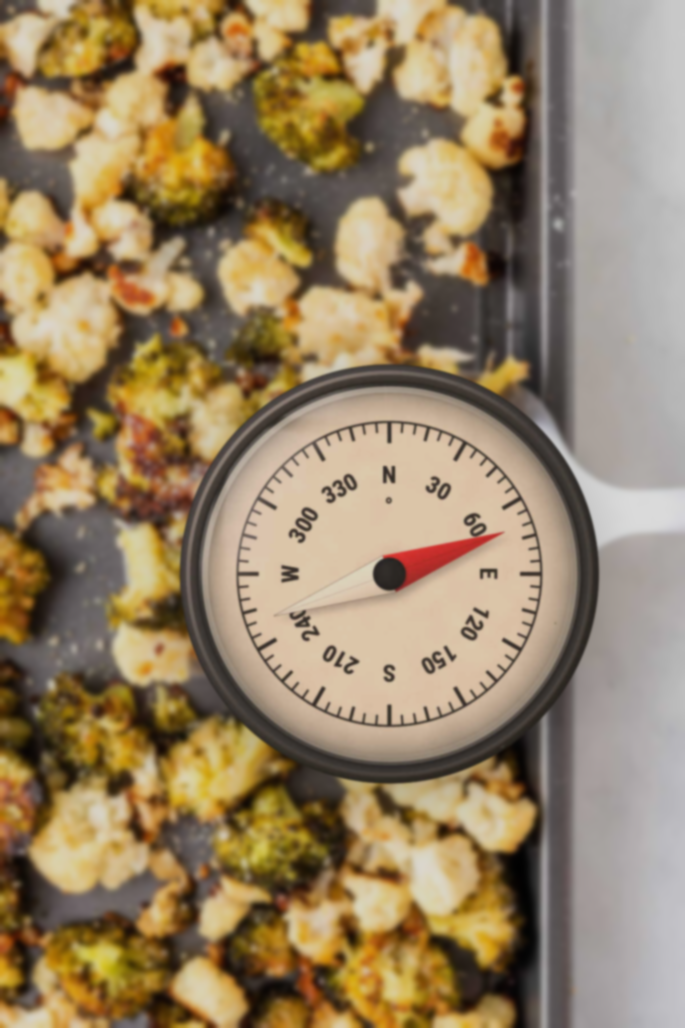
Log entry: 70 °
